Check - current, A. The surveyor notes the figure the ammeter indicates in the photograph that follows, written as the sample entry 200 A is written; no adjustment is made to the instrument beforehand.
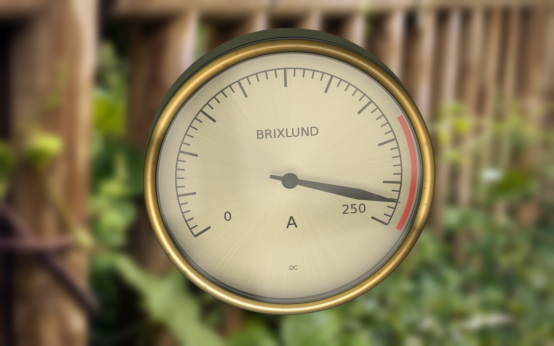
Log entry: 235 A
